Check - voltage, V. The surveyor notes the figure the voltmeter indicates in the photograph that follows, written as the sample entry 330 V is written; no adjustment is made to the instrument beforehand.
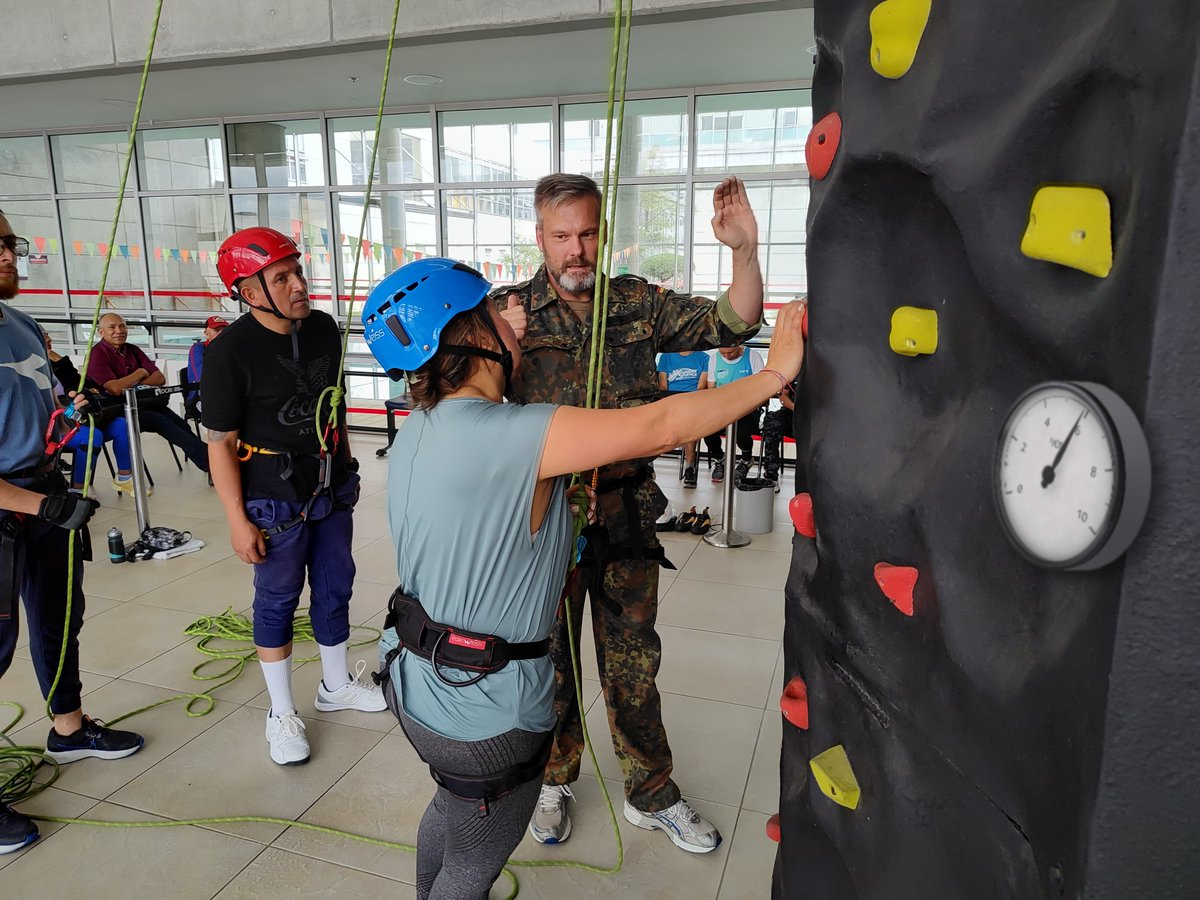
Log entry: 6 V
